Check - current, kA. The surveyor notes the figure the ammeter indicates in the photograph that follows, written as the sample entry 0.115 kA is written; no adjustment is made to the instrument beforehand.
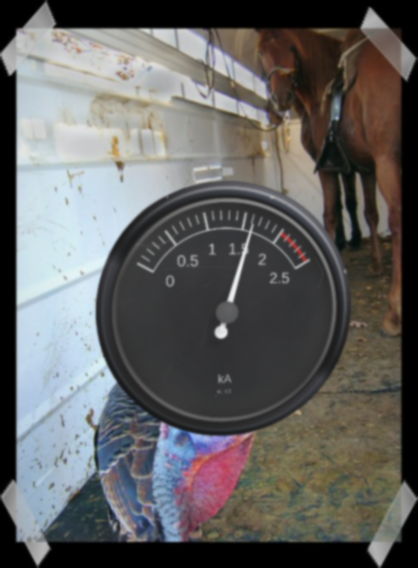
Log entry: 1.6 kA
